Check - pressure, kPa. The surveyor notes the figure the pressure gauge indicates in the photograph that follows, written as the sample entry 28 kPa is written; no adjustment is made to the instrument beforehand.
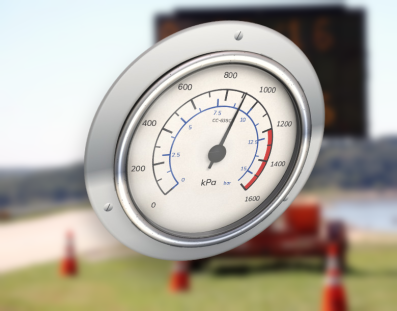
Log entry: 900 kPa
